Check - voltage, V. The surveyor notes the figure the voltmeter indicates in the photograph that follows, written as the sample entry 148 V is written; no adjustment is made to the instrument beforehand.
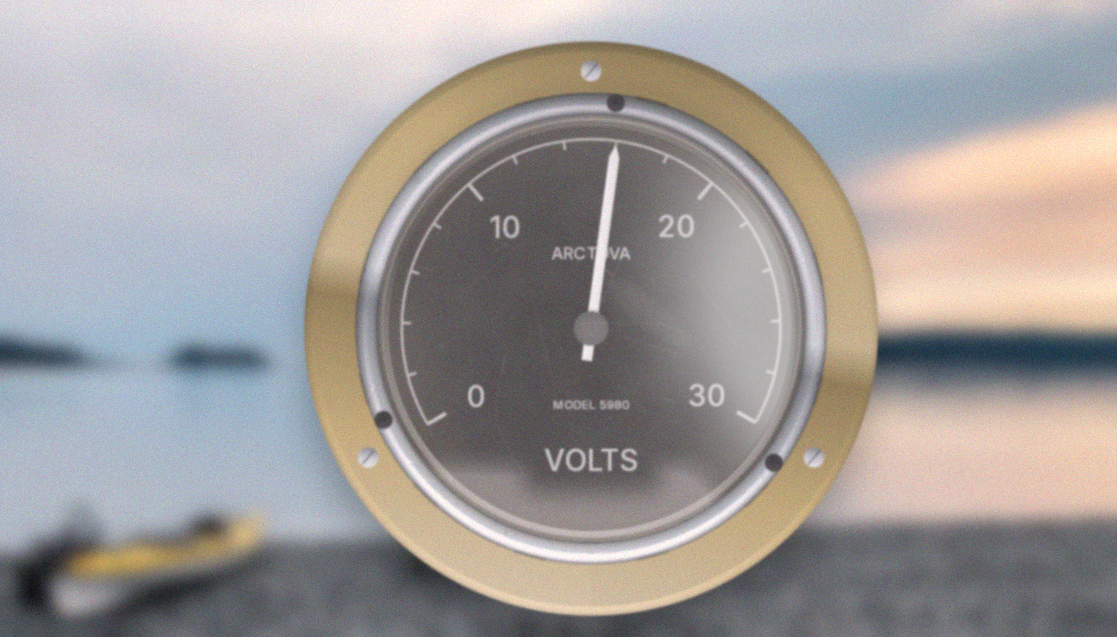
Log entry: 16 V
